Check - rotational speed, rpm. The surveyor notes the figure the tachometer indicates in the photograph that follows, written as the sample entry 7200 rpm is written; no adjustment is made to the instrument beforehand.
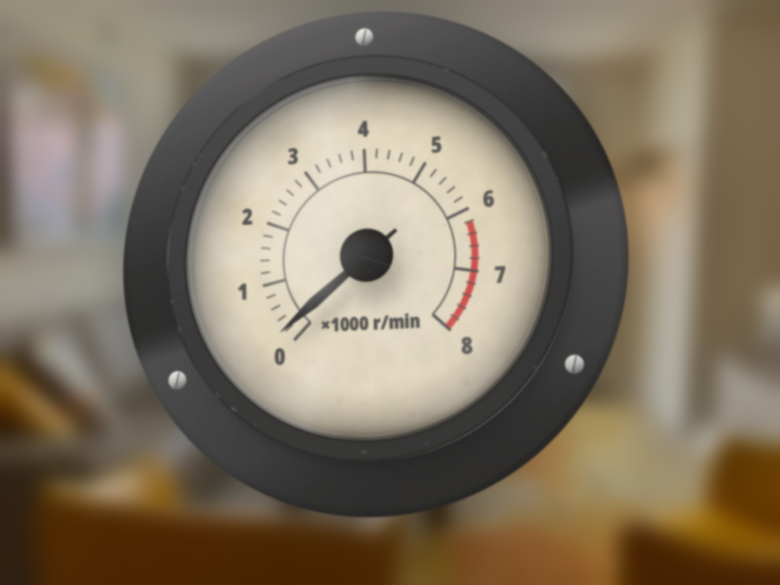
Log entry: 200 rpm
